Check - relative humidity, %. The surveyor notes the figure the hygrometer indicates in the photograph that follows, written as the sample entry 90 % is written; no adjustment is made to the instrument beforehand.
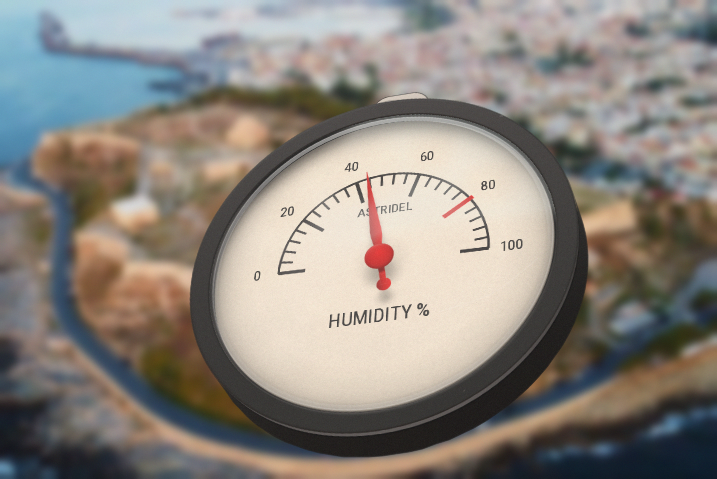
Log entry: 44 %
